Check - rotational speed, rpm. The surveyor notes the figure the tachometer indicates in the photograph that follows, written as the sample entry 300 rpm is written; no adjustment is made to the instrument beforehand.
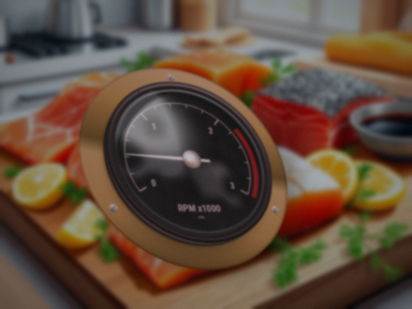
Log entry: 400 rpm
